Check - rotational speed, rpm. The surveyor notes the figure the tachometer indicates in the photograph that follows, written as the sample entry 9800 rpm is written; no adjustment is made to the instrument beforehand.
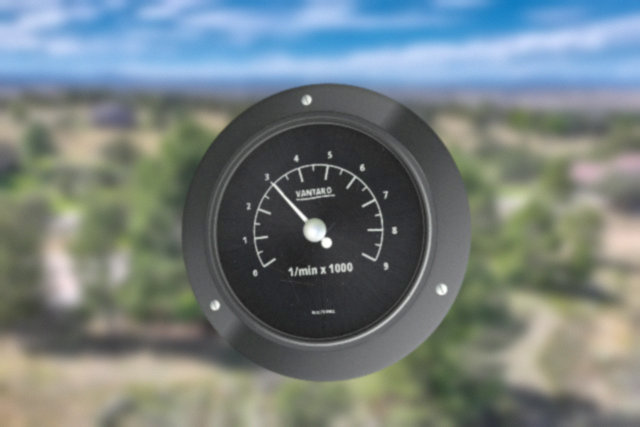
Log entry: 3000 rpm
